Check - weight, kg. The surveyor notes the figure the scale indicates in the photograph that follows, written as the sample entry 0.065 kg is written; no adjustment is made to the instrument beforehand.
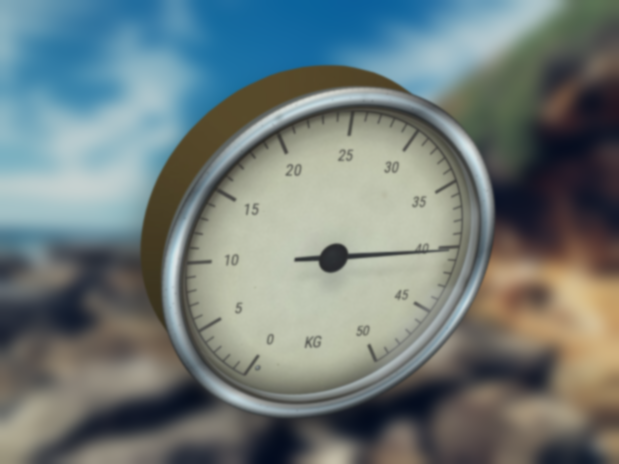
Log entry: 40 kg
